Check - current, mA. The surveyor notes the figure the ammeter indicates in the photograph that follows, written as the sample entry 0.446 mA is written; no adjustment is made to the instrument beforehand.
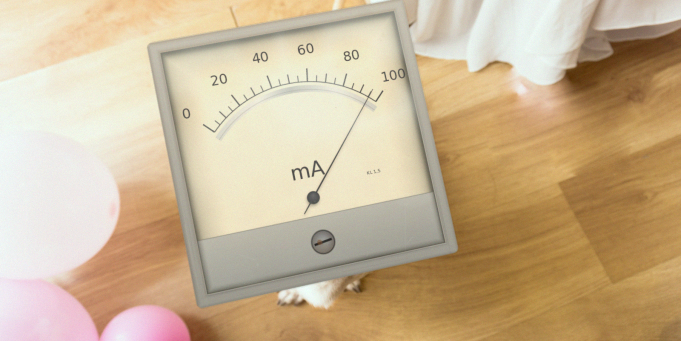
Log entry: 95 mA
